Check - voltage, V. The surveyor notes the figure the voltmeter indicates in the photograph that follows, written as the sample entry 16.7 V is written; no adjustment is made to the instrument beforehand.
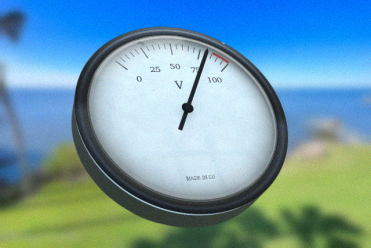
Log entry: 80 V
